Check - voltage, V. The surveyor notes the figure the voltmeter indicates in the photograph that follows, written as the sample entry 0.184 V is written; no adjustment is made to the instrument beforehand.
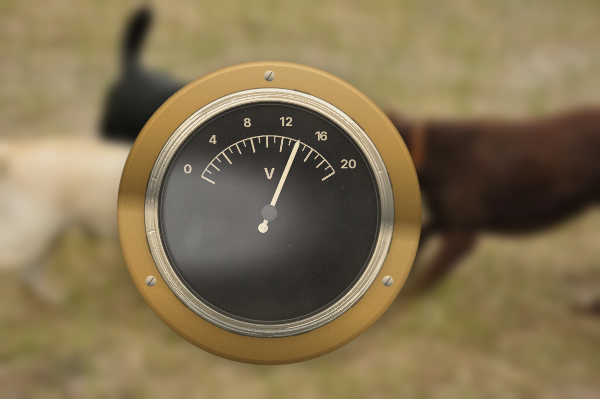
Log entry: 14 V
